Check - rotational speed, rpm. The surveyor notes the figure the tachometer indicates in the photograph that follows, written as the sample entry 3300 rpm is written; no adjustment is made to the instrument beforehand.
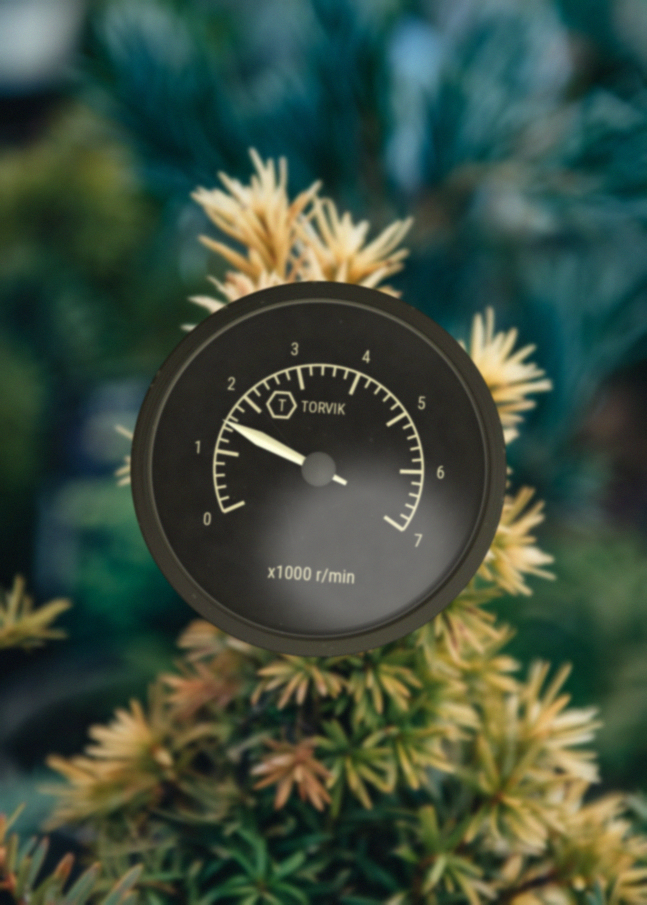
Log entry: 1500 rpm
